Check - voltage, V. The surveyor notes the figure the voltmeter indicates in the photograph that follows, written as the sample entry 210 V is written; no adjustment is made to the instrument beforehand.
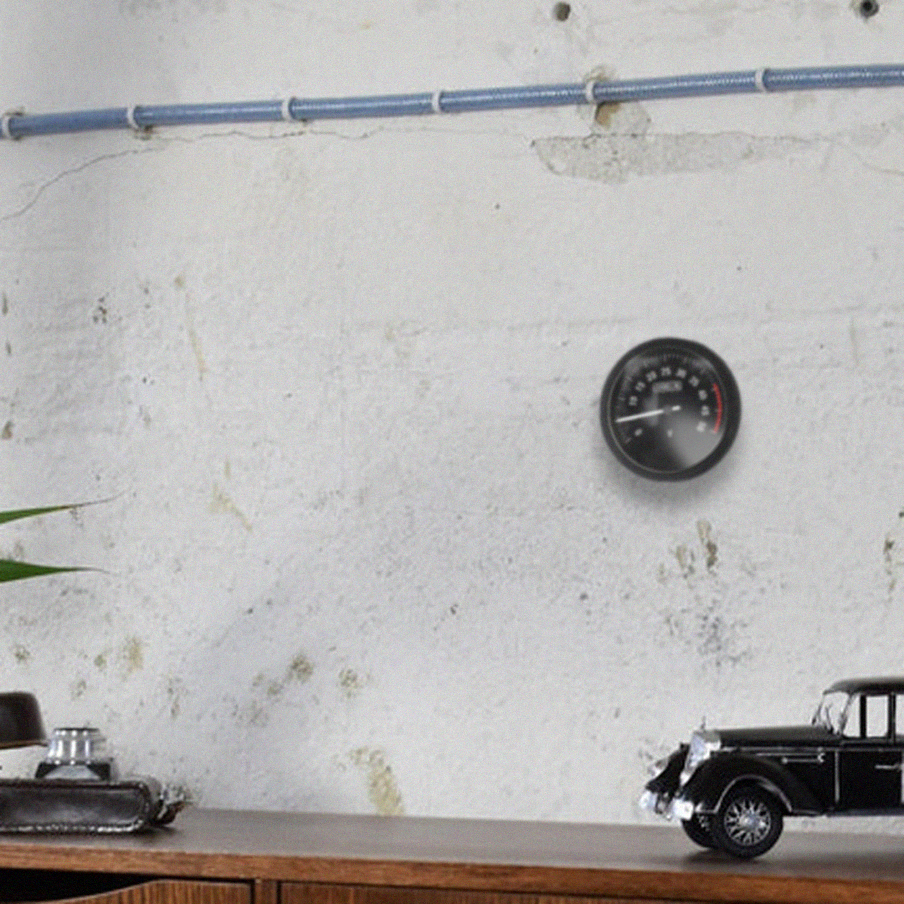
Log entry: 5 V
